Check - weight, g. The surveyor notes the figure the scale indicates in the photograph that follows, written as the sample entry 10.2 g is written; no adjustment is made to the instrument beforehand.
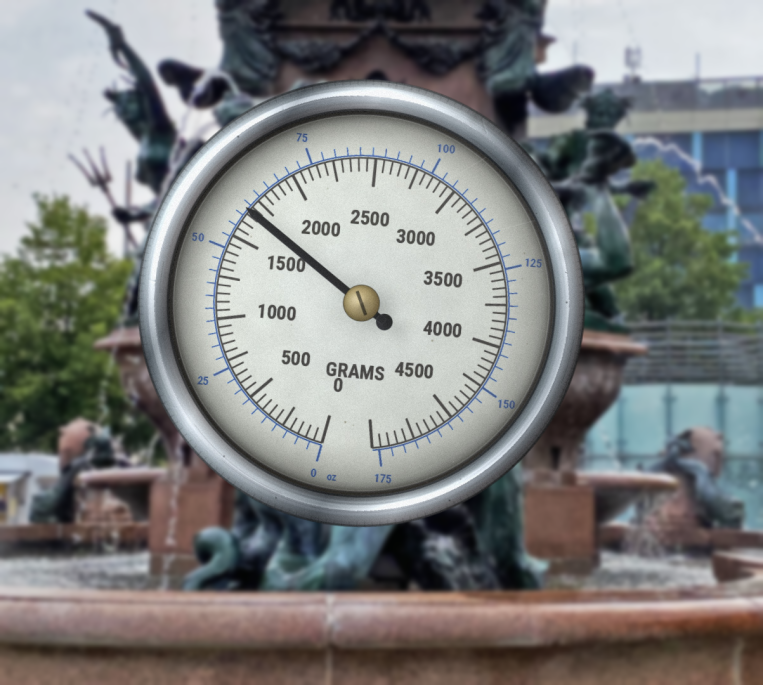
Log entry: 1675 g
